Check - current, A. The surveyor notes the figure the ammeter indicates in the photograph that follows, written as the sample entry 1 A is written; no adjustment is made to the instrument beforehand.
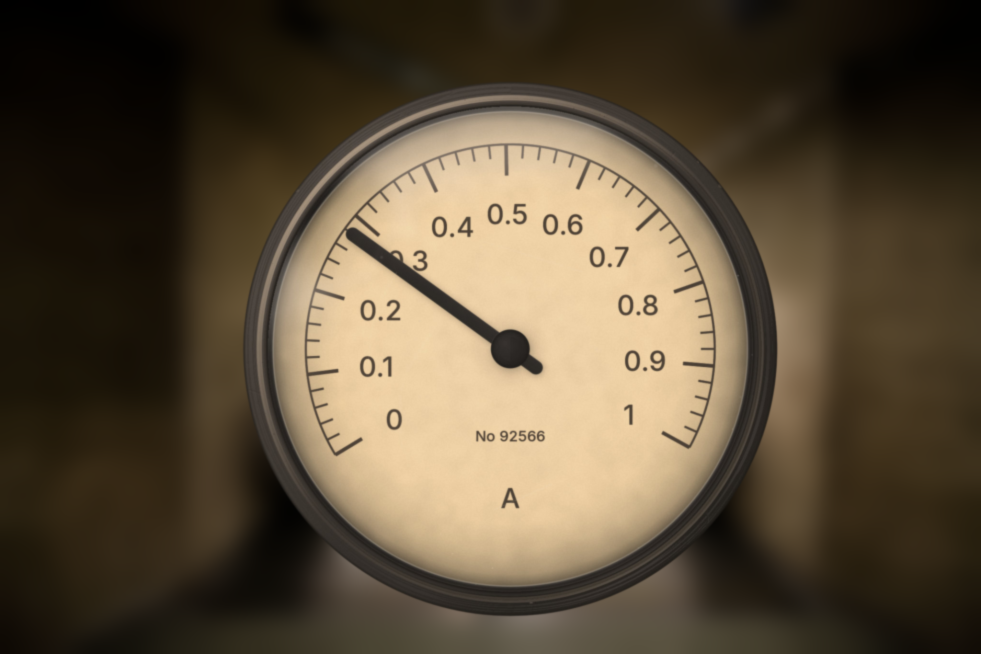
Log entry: 0.28 A
